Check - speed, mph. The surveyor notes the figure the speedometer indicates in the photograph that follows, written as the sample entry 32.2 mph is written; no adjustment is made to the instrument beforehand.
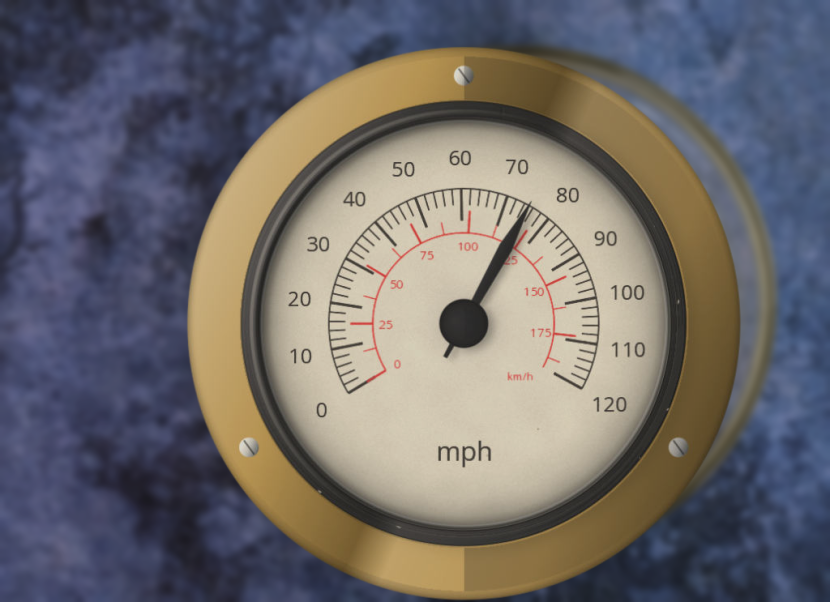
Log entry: 75 mph
